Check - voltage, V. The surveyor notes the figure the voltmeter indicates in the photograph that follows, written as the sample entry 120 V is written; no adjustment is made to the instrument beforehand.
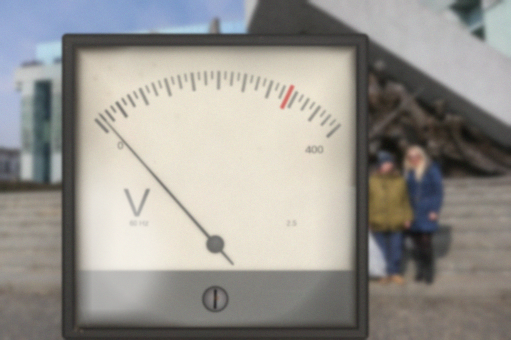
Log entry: 10 V
